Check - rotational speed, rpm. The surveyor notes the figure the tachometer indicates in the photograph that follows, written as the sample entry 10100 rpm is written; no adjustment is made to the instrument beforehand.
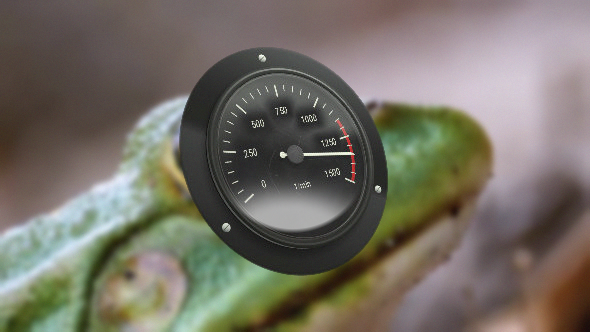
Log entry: 1350 rpm
